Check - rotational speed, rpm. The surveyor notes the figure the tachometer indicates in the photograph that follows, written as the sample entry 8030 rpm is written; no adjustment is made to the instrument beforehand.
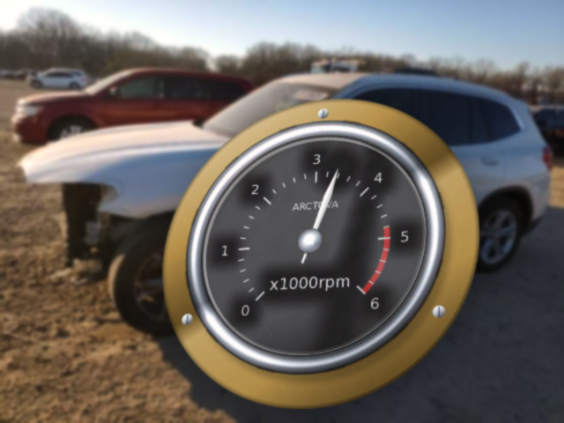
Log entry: 3400 rpm
